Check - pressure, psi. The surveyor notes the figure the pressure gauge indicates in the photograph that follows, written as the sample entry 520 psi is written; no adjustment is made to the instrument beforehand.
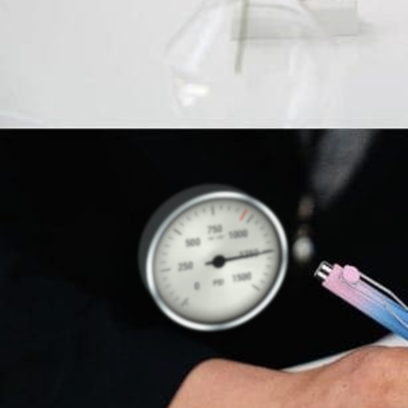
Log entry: 1250 psi
